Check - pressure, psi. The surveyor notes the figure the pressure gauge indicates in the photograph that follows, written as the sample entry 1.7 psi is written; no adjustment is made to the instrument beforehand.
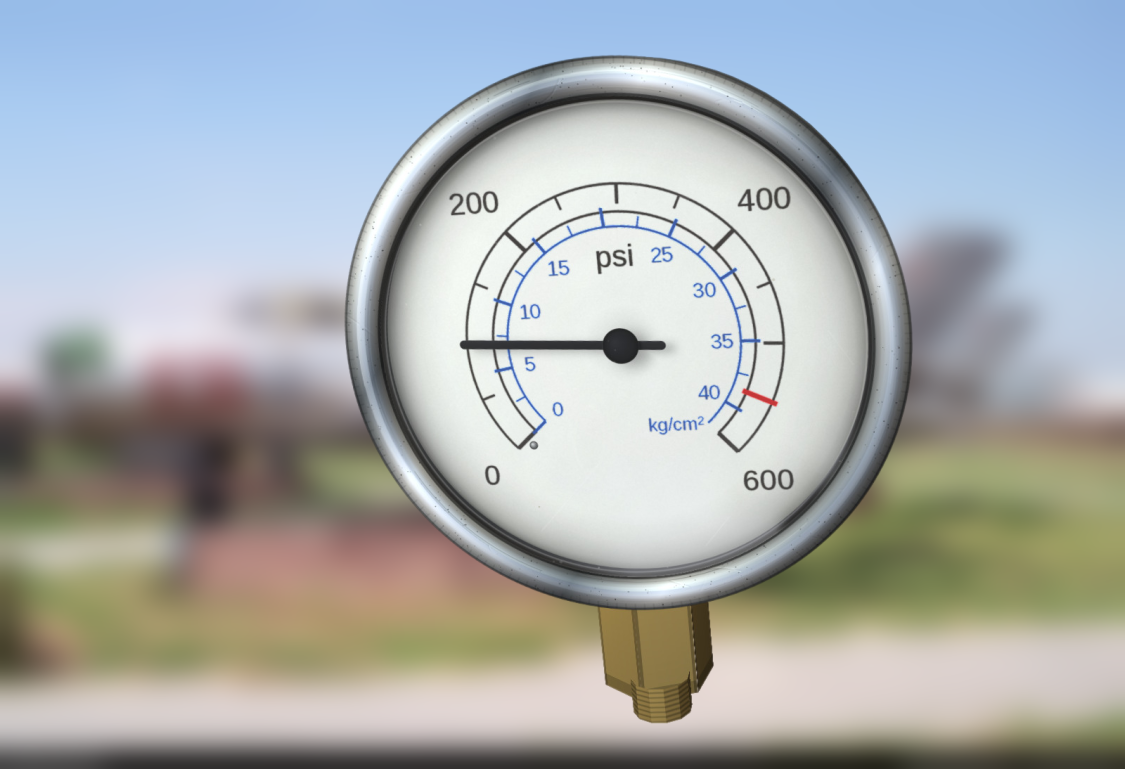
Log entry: 100 psi
